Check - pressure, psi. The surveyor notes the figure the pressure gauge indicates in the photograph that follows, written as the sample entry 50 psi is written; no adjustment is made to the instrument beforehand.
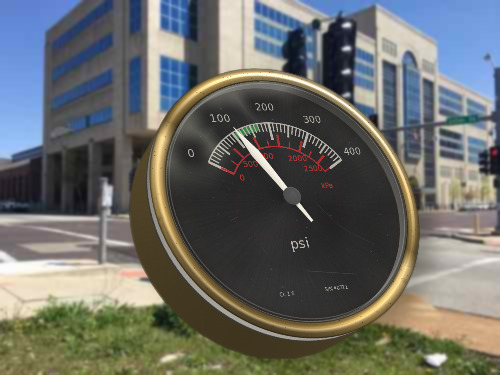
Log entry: 100 psi
